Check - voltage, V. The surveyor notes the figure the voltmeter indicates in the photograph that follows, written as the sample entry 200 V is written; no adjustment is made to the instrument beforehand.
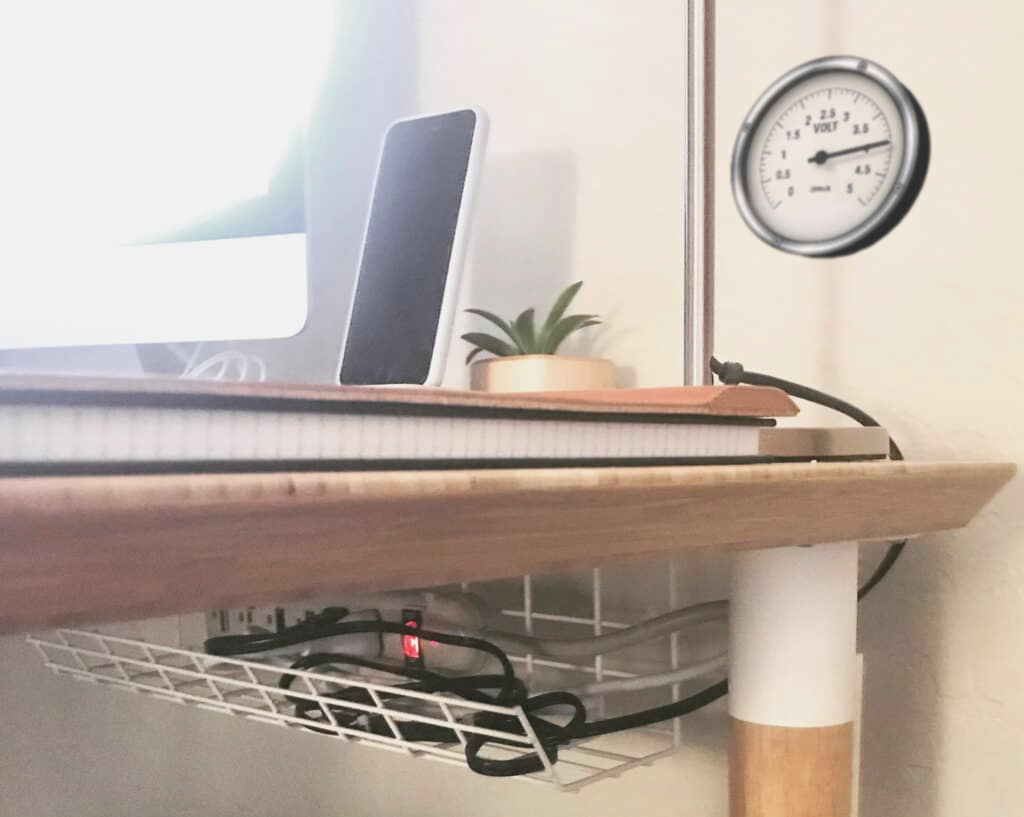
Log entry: 4 V
